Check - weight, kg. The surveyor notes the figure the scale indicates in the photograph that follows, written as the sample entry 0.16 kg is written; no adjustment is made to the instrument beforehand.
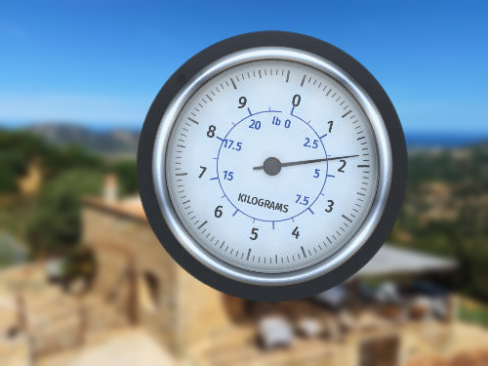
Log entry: 1.8 kg
